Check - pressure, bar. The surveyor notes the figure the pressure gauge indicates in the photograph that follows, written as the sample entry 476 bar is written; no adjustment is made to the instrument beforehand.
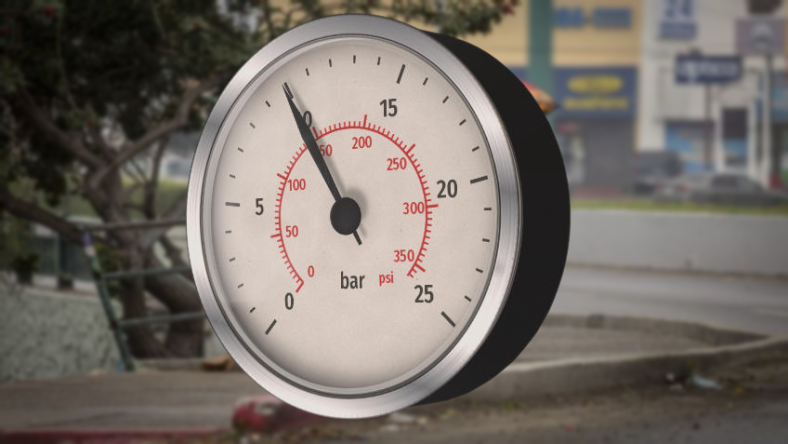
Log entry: 10 bar
